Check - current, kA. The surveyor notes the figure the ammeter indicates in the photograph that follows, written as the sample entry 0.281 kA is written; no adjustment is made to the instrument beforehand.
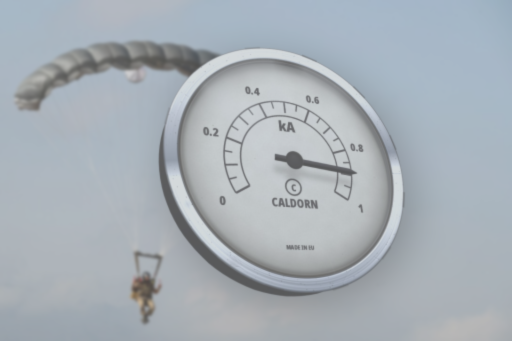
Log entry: 0.9 kA
